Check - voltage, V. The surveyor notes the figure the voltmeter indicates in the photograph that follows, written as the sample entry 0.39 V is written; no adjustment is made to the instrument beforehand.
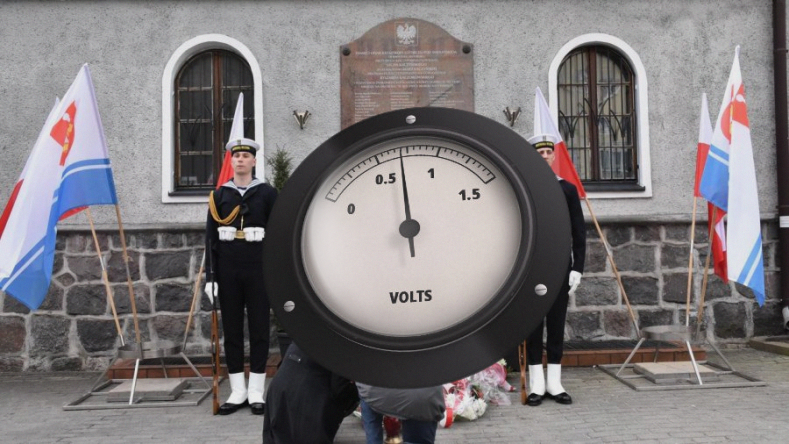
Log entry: 0.7 V
